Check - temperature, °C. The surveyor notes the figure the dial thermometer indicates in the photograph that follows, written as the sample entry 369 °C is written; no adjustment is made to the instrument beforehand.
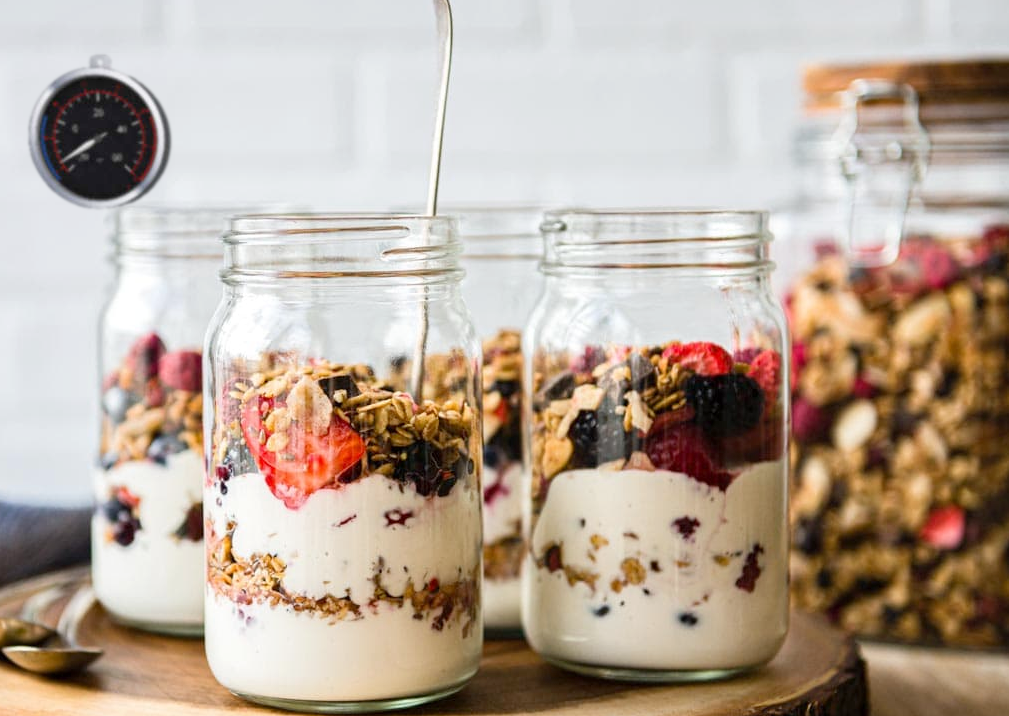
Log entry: -16 °C
